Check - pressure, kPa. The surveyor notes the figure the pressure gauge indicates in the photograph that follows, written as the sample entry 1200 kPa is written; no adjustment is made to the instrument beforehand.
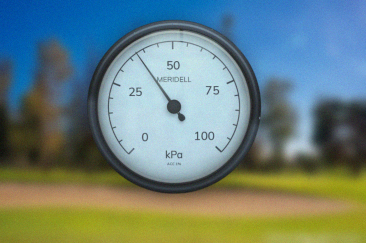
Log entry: 37.5 kPa
